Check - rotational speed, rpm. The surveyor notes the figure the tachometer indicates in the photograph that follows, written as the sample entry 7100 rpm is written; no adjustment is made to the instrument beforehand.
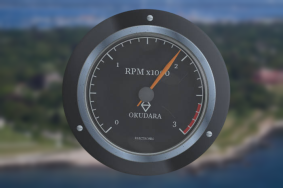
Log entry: 1900 rpm
